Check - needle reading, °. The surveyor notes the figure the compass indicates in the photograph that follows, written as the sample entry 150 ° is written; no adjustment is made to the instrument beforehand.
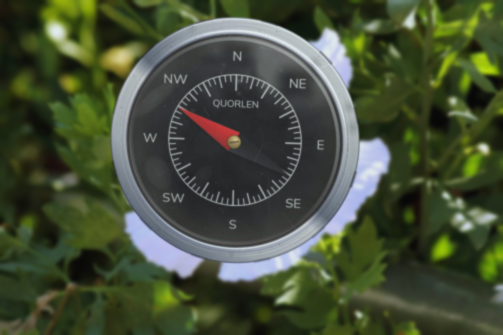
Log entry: 300 °
